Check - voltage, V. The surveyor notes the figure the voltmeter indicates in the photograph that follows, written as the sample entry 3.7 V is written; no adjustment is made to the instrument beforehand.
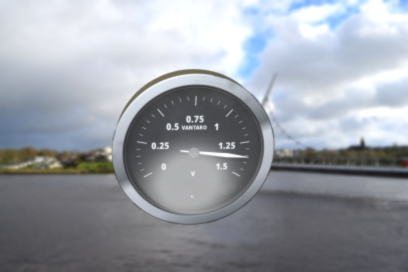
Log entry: 1.35 V
